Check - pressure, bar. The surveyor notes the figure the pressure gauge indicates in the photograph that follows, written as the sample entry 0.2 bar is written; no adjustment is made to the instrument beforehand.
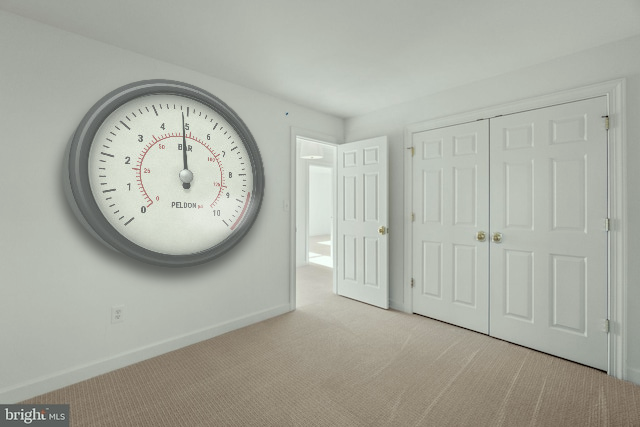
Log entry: 4.8 bar
